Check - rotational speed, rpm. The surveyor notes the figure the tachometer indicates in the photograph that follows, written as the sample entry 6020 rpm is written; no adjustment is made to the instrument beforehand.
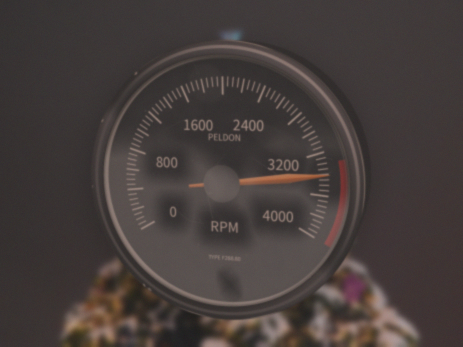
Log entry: 3400 rpm
